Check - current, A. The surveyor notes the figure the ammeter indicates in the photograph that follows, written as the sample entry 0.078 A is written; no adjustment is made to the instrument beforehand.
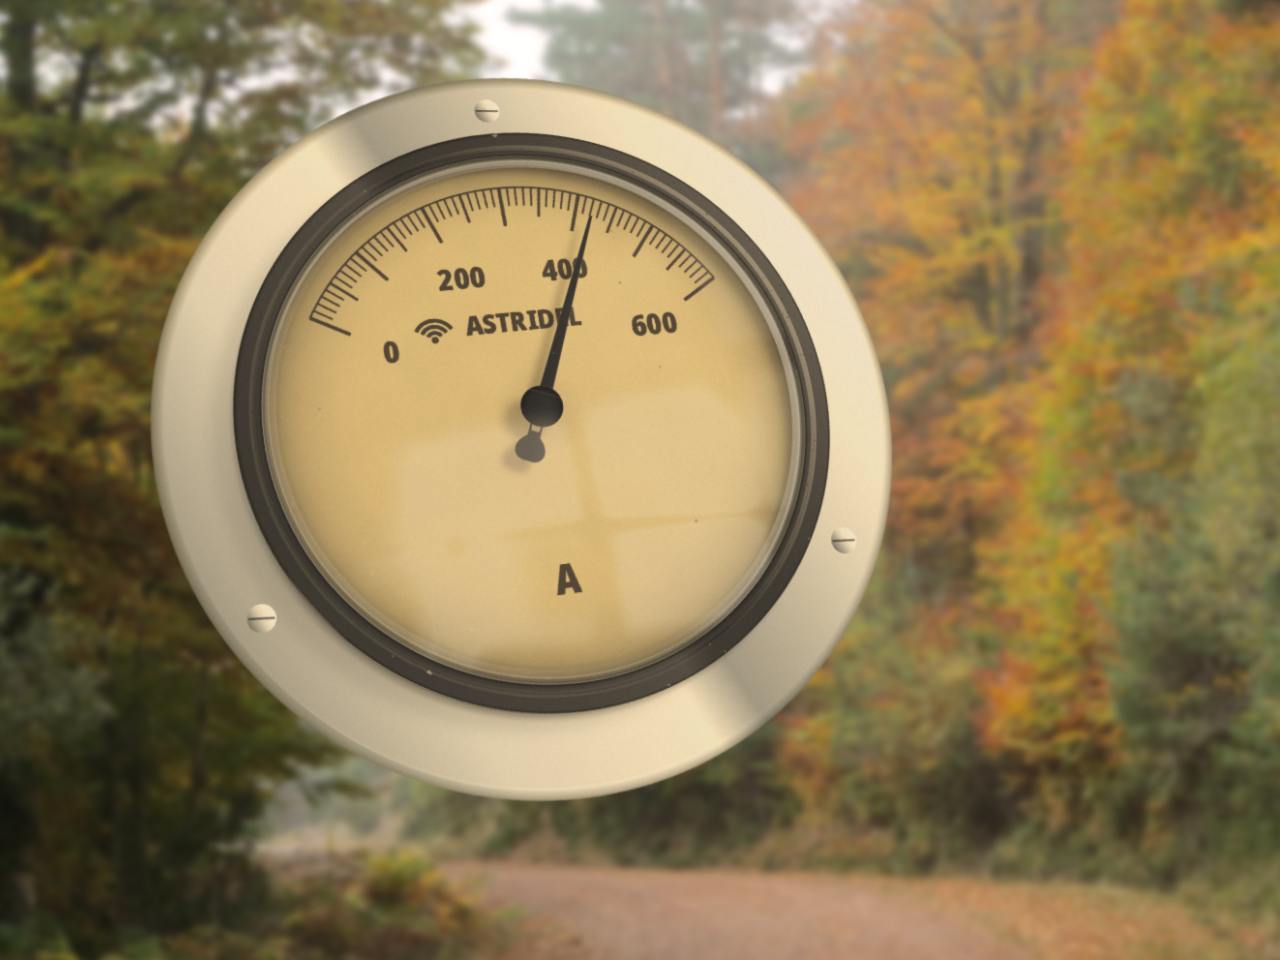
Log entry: 420 A
